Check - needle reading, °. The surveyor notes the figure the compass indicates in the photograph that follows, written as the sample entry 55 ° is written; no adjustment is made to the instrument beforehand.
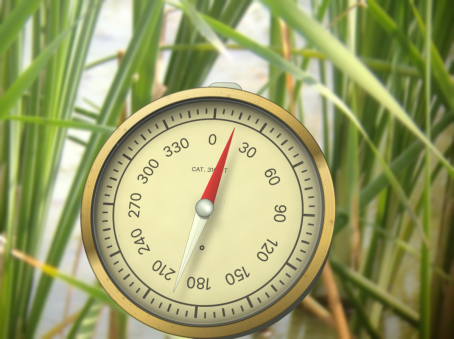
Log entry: 15 °
